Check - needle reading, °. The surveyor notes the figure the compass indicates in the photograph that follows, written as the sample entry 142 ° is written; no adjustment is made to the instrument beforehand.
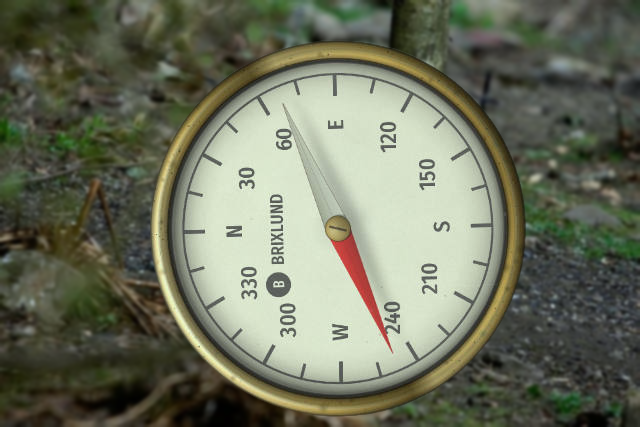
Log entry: 247.5 °
